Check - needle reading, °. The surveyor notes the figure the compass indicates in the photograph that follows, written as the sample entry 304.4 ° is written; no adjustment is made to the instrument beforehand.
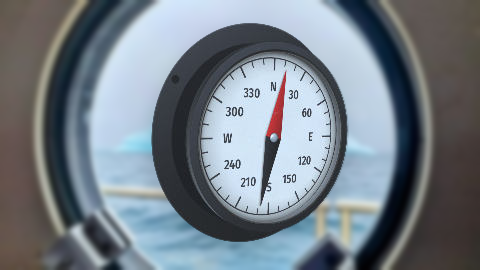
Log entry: 10 °
